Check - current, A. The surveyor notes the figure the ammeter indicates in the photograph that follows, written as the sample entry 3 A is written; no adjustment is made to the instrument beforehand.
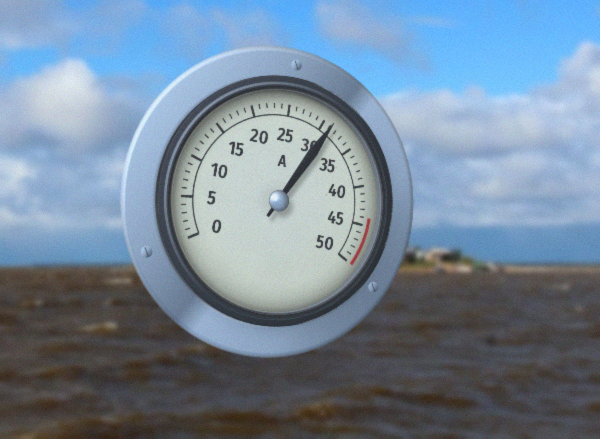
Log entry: 31 A
